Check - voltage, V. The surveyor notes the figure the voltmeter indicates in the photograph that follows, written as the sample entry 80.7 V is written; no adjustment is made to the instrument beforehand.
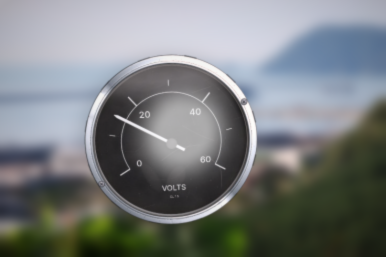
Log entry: 15 V
